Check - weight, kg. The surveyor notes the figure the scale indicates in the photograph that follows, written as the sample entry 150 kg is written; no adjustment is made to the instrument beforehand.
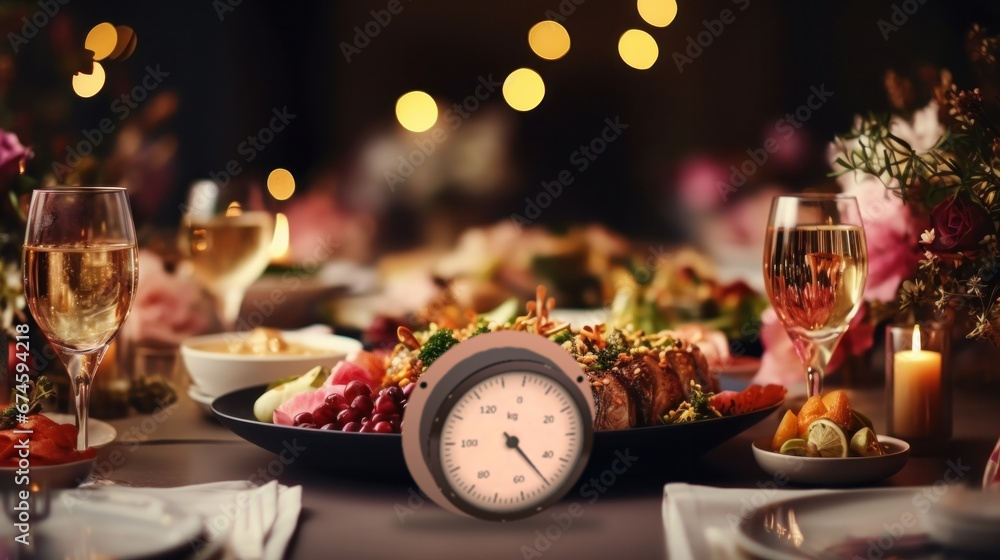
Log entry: 50 kg
